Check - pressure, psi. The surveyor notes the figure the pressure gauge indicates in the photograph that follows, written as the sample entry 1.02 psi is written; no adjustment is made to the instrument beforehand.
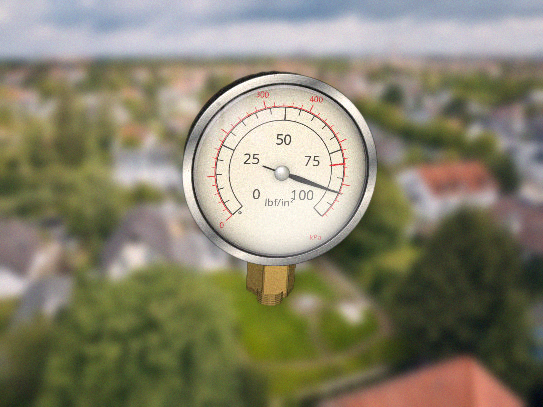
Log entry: 90 psi
